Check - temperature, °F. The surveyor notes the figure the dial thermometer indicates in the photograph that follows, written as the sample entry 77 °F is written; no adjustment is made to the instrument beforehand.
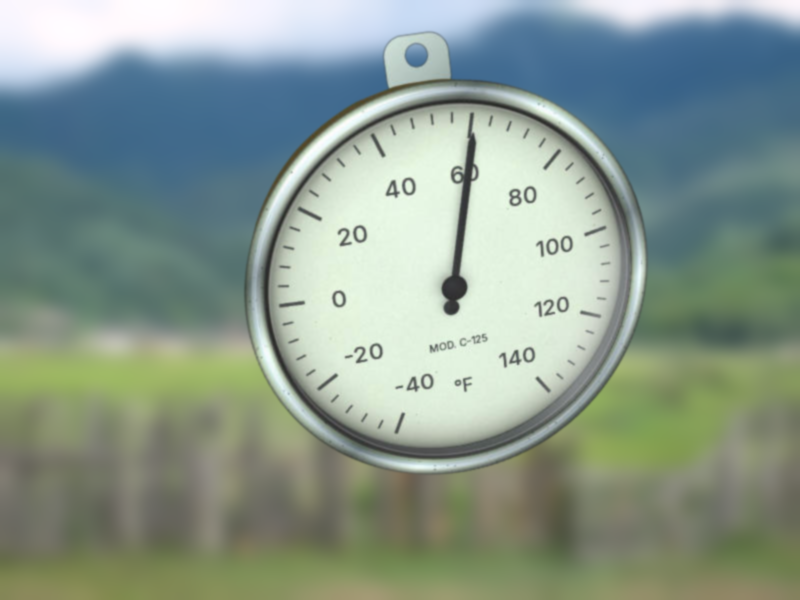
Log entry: 60 °F
